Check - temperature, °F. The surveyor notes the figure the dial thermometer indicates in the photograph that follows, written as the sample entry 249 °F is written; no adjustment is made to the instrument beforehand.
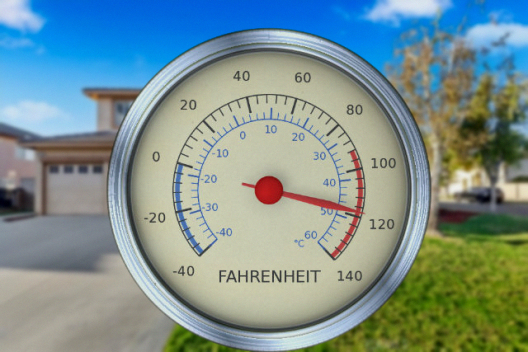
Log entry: 118 °F
